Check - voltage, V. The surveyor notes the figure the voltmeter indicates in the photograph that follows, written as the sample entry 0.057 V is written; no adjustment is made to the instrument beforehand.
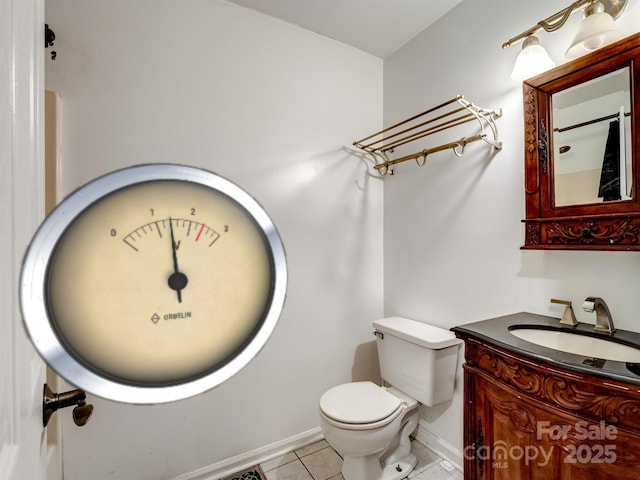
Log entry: 1.4 V
